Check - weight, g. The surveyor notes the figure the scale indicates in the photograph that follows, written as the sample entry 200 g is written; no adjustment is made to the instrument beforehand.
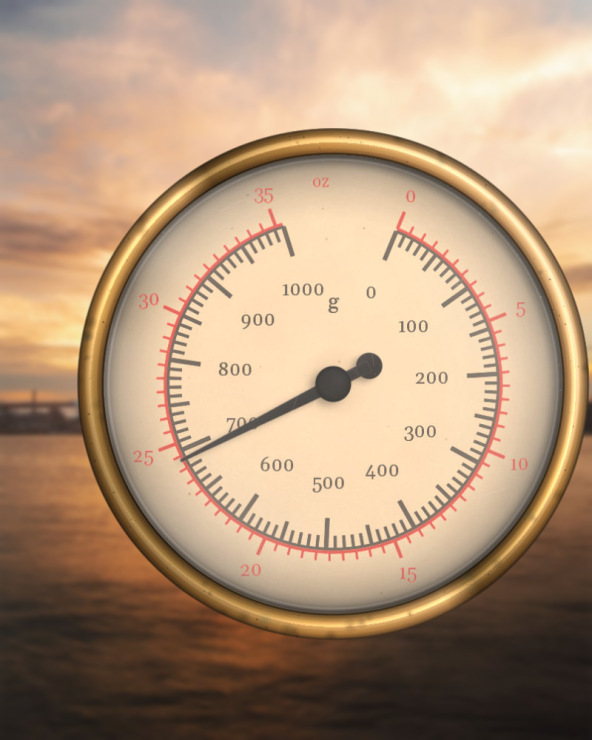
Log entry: 690 g
